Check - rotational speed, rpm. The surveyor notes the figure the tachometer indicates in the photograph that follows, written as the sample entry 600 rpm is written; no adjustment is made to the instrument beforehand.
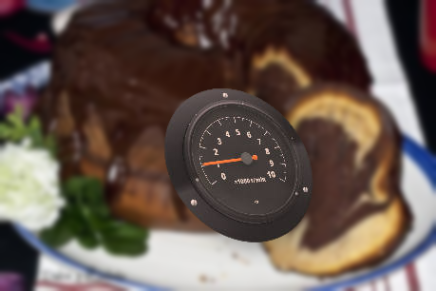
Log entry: 1000 rpm
